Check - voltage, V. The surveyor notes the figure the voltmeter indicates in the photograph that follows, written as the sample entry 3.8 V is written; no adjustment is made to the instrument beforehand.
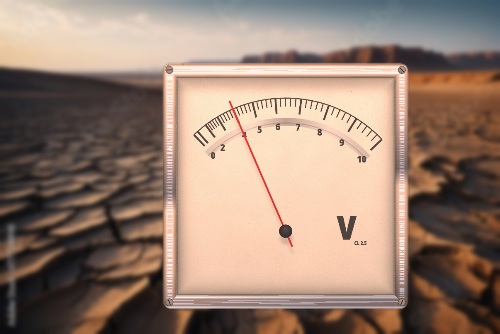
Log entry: 4 V
